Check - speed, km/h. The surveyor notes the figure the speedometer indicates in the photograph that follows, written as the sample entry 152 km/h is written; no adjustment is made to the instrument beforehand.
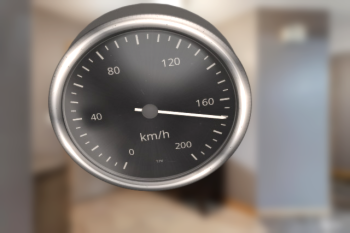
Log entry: 170 km/h
